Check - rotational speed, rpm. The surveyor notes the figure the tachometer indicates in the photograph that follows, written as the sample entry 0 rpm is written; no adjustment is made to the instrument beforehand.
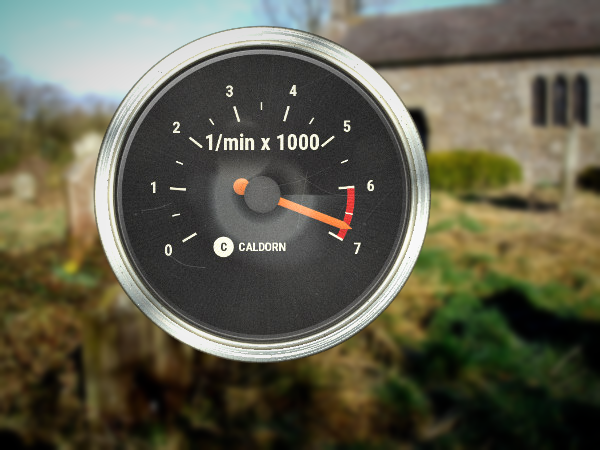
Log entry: 6750 rpm
